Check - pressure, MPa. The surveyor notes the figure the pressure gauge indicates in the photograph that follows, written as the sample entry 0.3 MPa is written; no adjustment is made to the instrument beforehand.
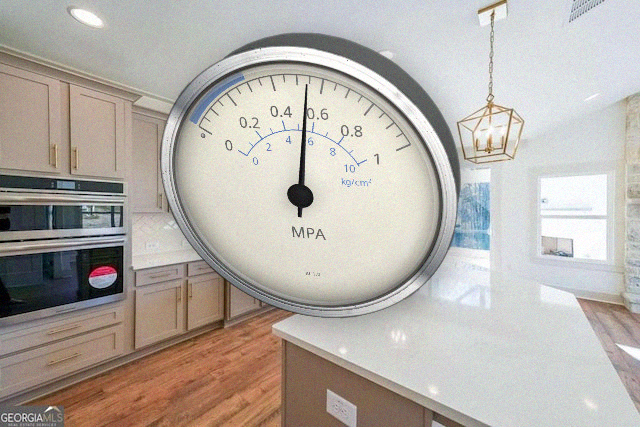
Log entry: 0.55 MPa
